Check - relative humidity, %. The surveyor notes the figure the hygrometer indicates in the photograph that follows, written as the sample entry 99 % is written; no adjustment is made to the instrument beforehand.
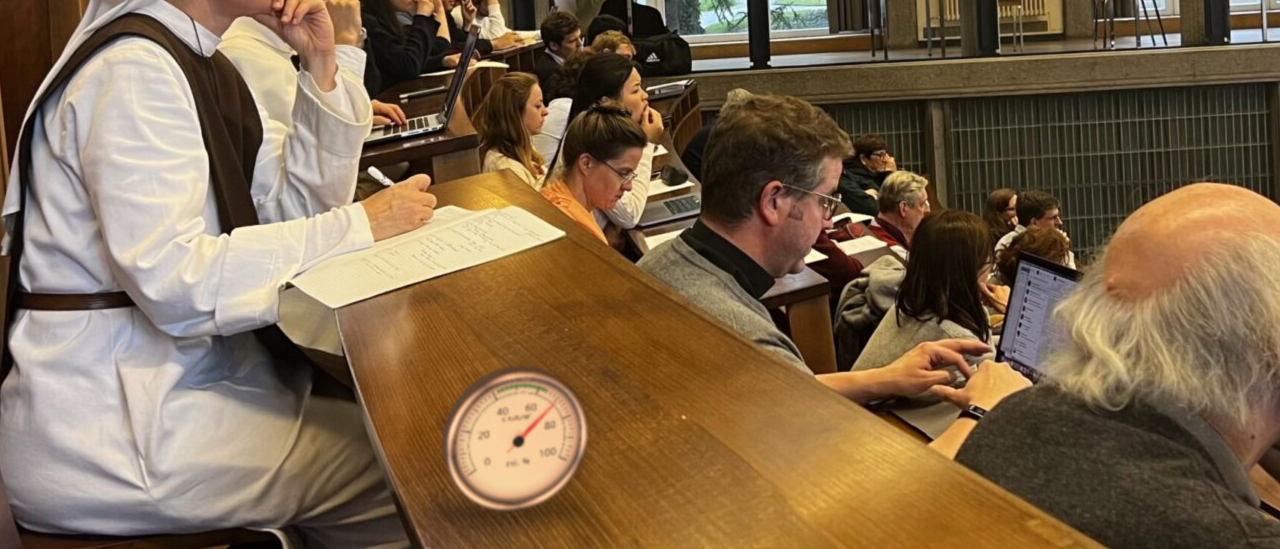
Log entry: 70 %
